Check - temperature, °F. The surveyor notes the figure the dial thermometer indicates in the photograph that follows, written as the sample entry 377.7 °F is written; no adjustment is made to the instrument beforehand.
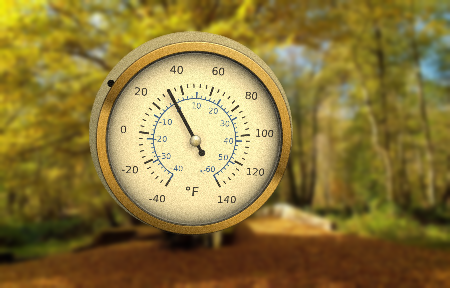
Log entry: 32 °F
